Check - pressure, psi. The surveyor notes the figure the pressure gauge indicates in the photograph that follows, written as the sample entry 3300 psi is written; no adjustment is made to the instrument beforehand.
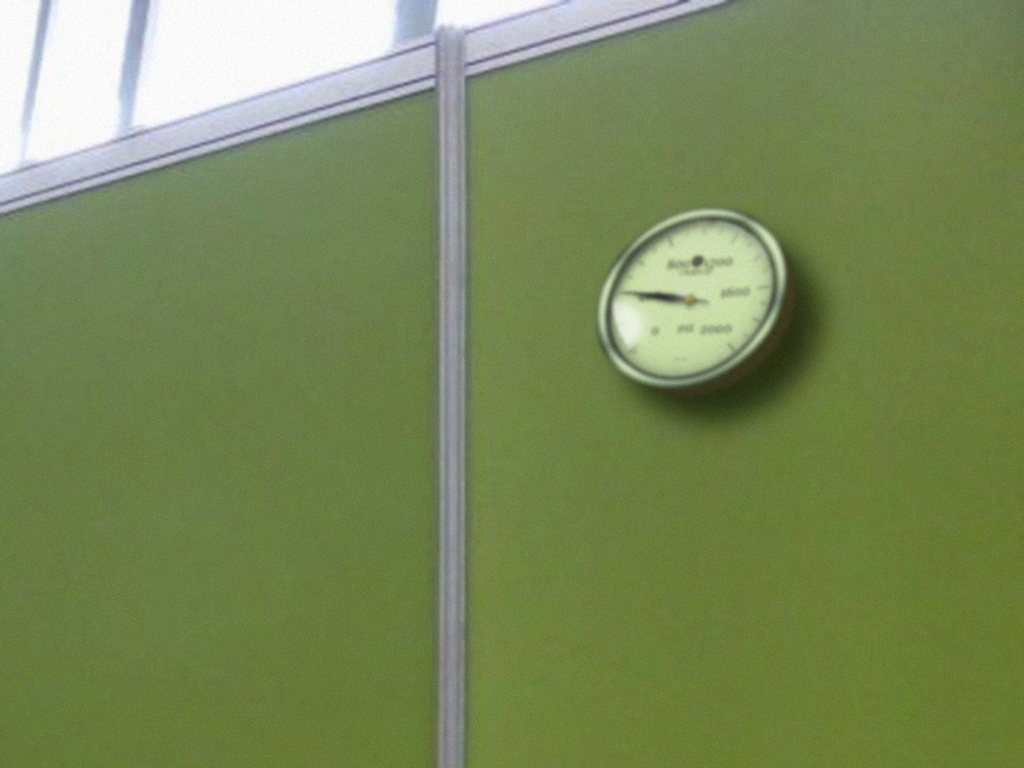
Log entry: 400 psi
